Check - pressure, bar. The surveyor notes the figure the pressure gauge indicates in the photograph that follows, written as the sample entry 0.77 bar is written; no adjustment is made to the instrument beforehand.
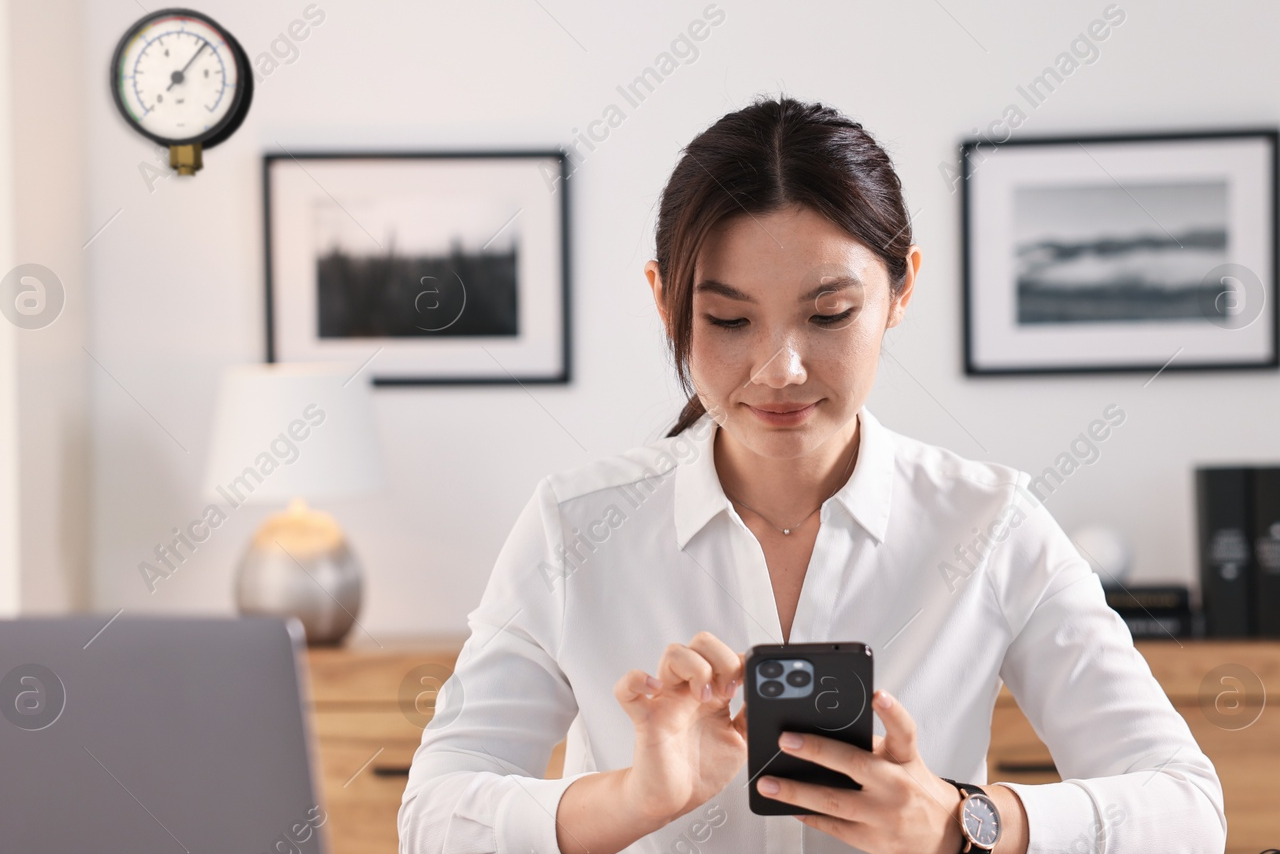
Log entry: 6.5 bar
